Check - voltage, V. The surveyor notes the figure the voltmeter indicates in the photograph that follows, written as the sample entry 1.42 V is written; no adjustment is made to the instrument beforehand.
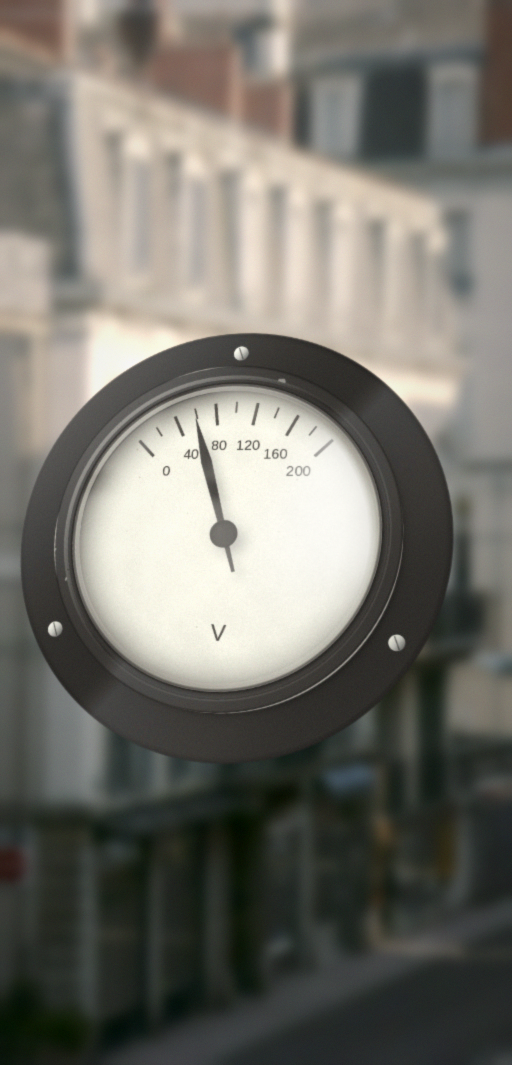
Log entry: 60 V
